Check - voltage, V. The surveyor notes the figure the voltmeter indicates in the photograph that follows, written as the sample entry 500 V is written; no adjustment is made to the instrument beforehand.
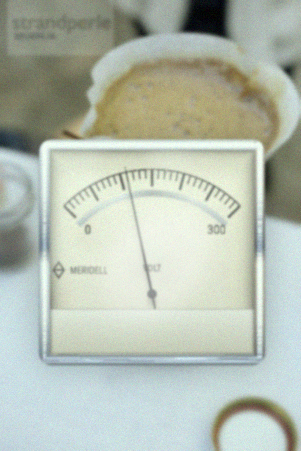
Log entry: 110 V
